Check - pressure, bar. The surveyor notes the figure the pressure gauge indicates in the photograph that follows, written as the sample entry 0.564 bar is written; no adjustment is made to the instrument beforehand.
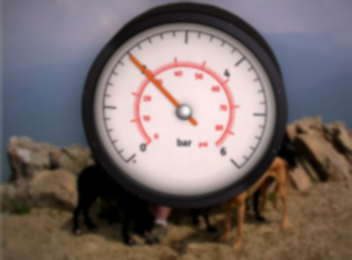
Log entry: 2 bar
